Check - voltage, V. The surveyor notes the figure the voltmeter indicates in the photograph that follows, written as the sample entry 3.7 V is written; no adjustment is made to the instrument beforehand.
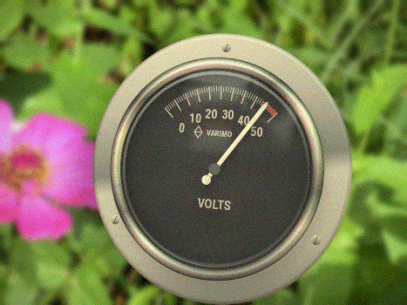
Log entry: 45 V
